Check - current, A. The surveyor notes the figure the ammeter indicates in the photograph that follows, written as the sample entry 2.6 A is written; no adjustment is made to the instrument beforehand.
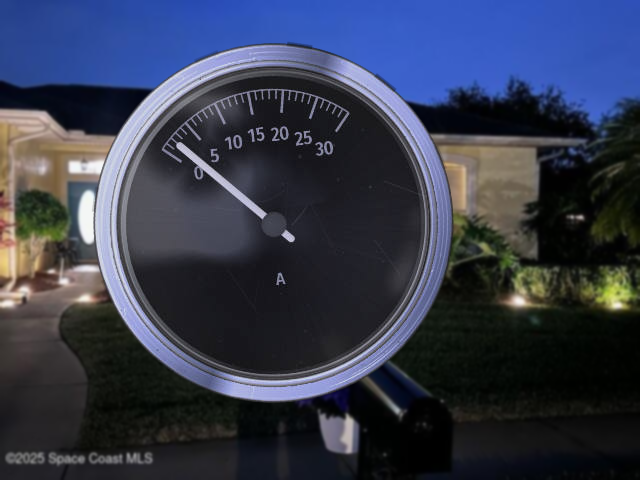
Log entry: 2 A
